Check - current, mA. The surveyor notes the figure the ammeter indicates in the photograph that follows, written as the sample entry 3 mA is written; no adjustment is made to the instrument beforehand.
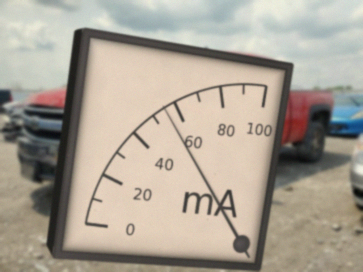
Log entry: 55 mA
